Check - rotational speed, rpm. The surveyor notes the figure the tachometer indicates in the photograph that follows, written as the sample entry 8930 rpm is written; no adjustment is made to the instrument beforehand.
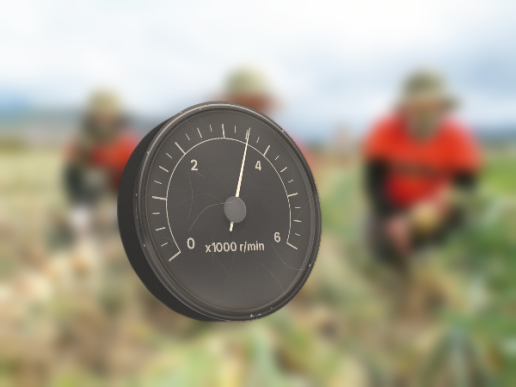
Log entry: 3500 rpm
